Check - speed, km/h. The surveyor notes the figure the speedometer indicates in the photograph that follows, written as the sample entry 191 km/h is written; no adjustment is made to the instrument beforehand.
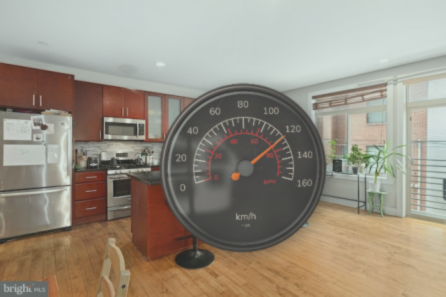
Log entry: 120 km/h
